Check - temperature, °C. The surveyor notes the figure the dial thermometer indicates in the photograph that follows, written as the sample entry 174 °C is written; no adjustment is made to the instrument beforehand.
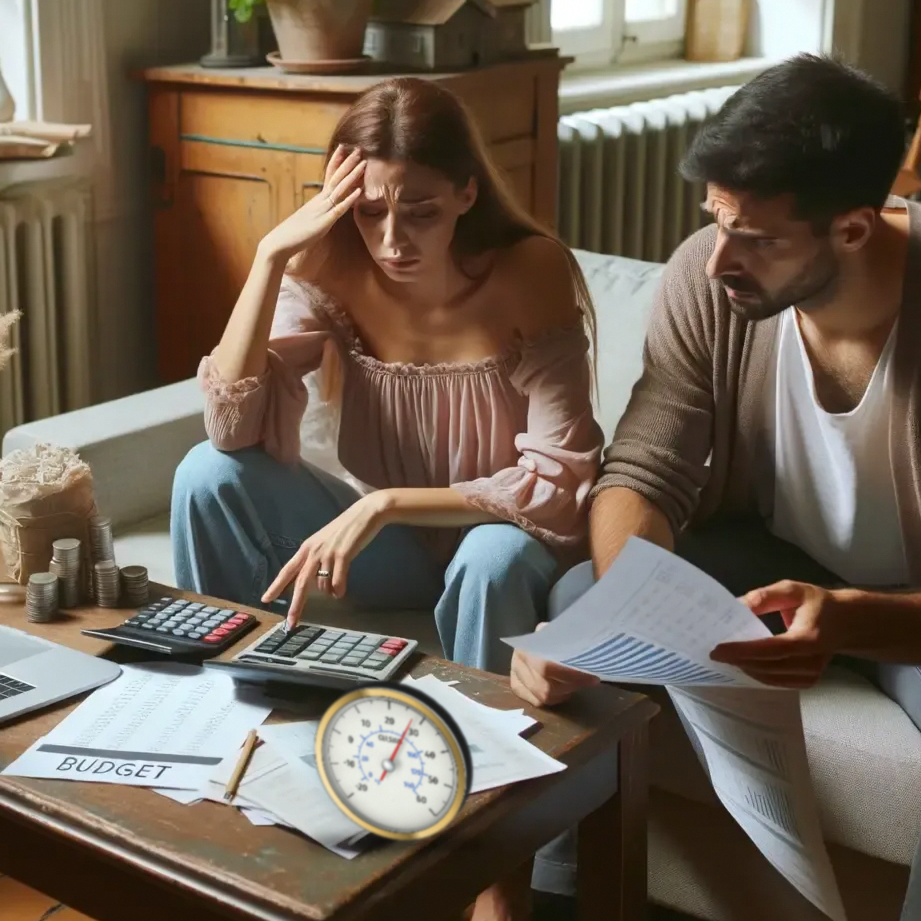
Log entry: 27.5 °C
